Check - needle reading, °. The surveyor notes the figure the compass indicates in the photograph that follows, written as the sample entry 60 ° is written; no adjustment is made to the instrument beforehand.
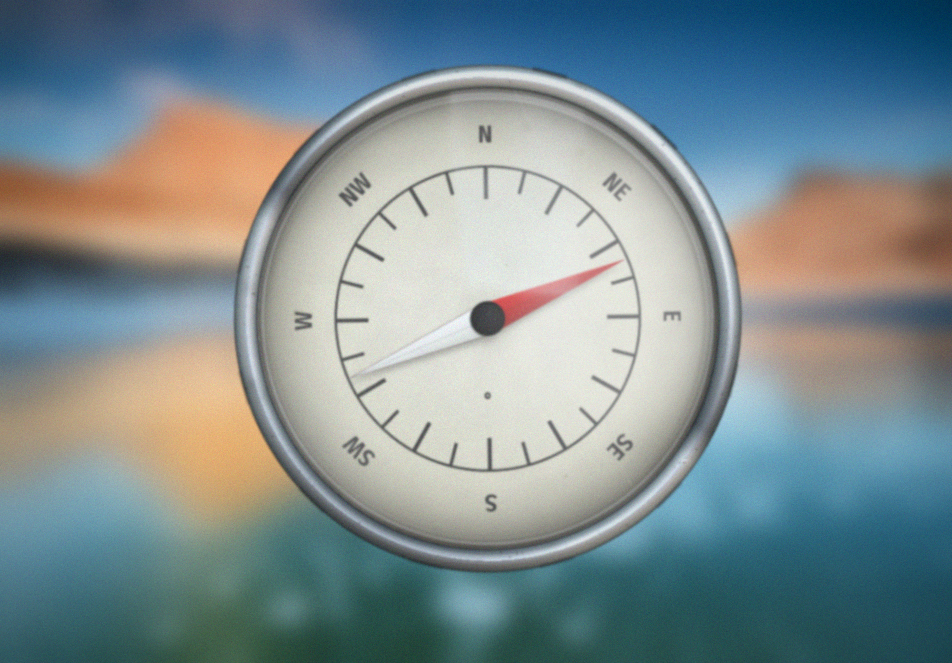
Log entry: 67.5 °
